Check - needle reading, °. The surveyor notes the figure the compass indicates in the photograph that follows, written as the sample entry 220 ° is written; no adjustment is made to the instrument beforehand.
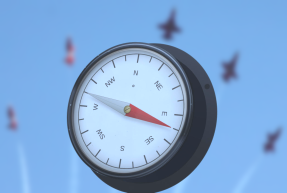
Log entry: 105 °
